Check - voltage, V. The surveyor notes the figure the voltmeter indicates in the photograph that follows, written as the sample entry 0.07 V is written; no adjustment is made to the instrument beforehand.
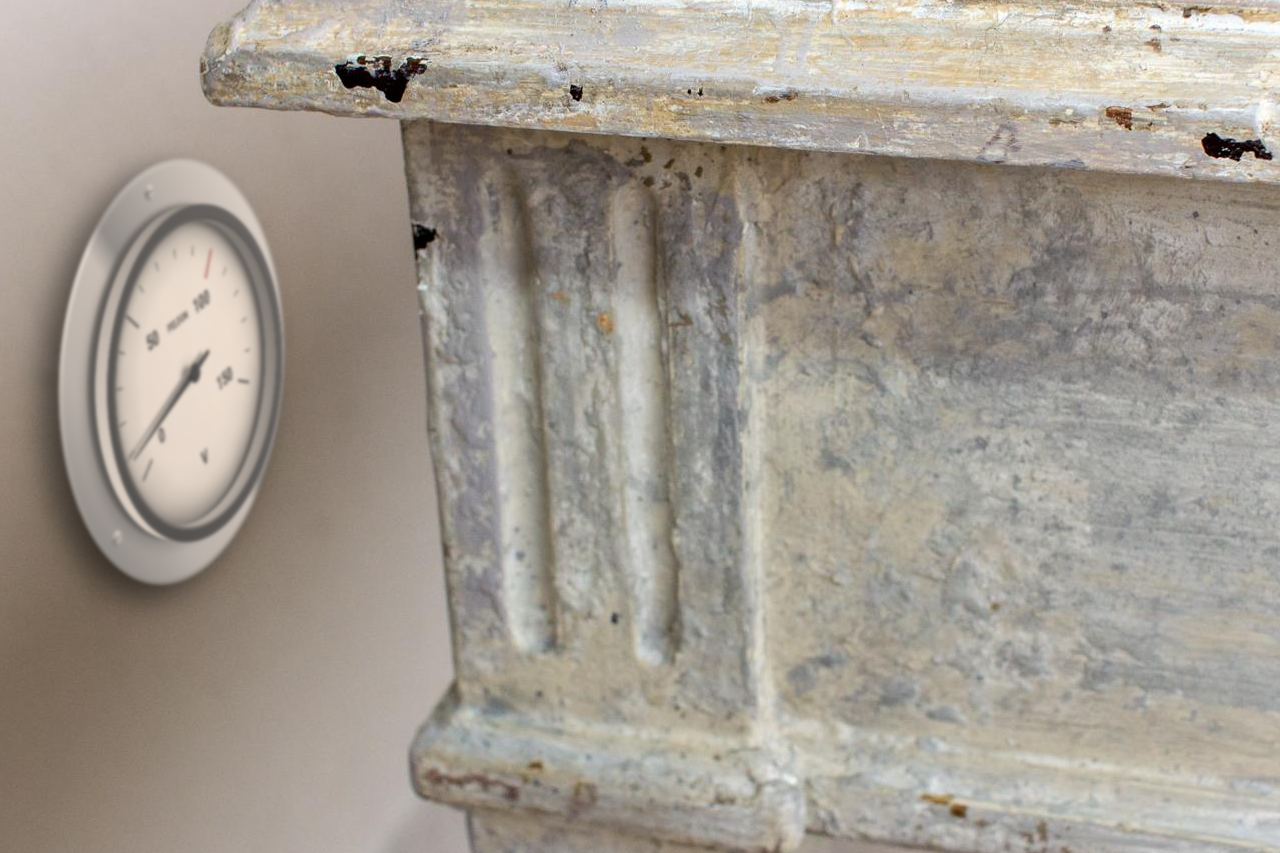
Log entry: 10 V
